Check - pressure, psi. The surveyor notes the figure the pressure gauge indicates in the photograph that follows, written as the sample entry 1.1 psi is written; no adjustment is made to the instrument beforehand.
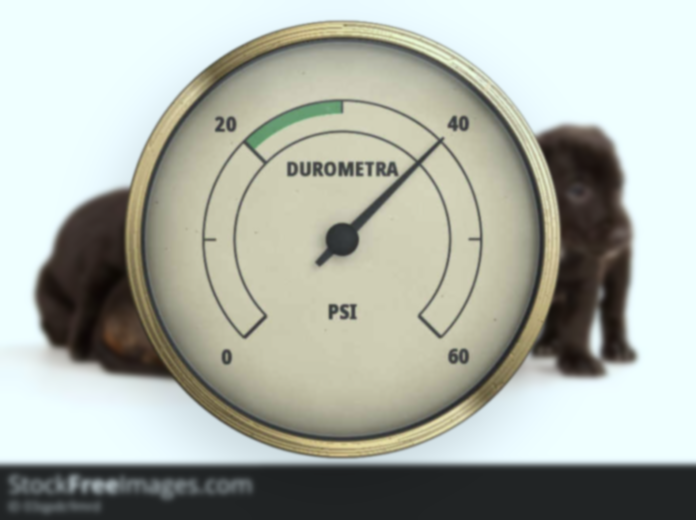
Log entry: 40 psi
